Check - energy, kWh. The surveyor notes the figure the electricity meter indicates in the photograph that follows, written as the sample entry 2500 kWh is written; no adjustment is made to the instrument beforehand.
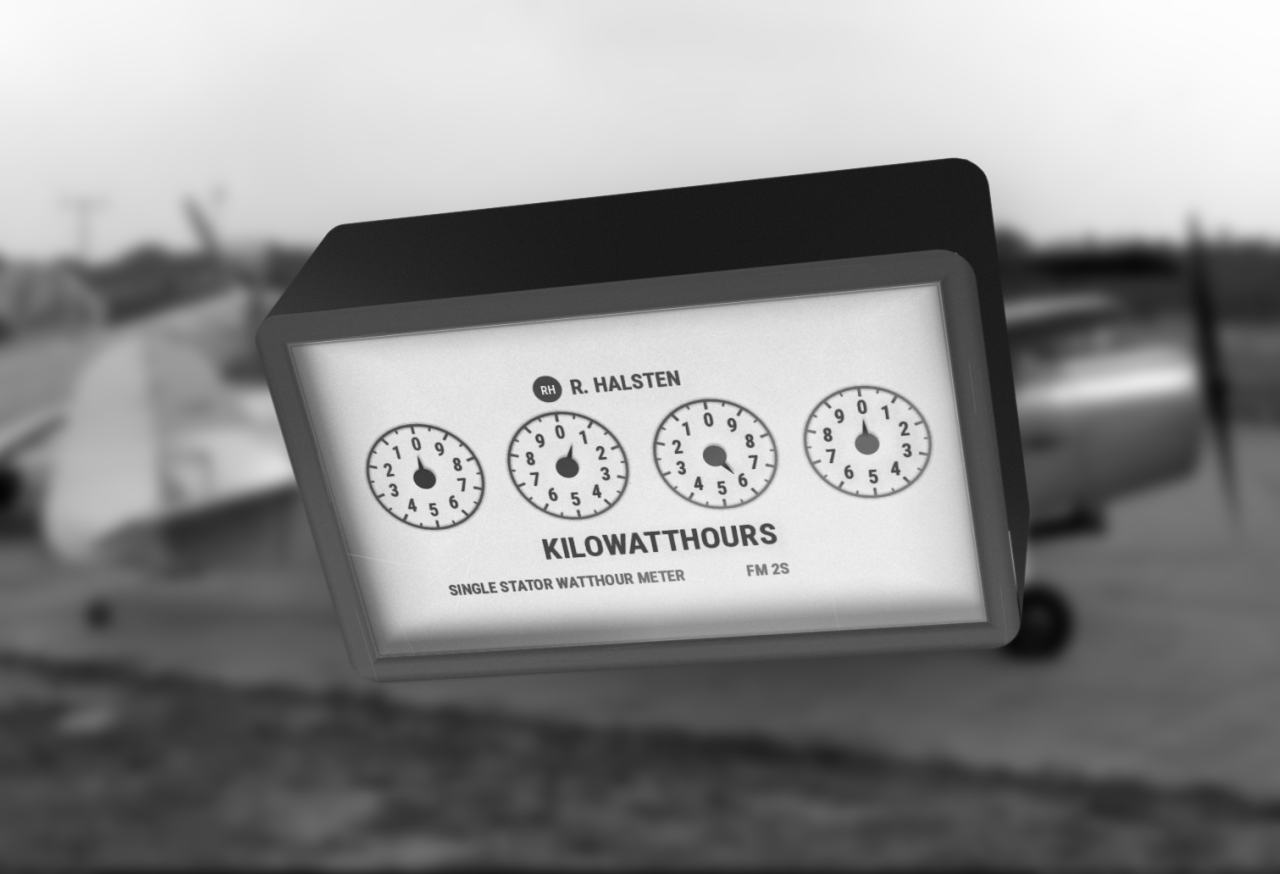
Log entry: 60 kWh
